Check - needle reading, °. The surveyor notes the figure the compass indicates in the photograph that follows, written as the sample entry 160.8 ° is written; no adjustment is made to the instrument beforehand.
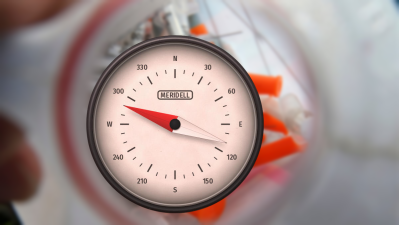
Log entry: 290 °
